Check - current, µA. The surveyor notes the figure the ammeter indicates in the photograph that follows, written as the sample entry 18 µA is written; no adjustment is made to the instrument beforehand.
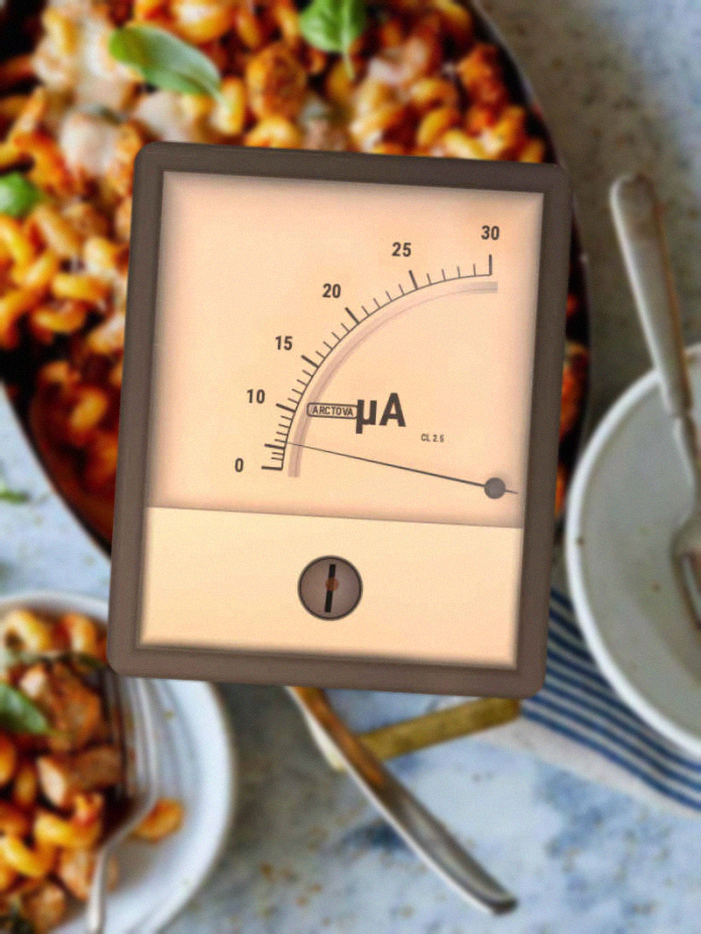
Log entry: 6 µA
